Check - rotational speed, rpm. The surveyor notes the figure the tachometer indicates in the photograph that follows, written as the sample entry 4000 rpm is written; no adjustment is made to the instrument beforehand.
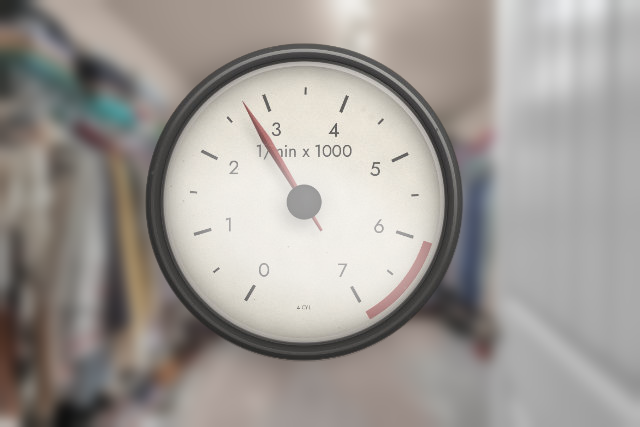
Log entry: 2750 rpm
